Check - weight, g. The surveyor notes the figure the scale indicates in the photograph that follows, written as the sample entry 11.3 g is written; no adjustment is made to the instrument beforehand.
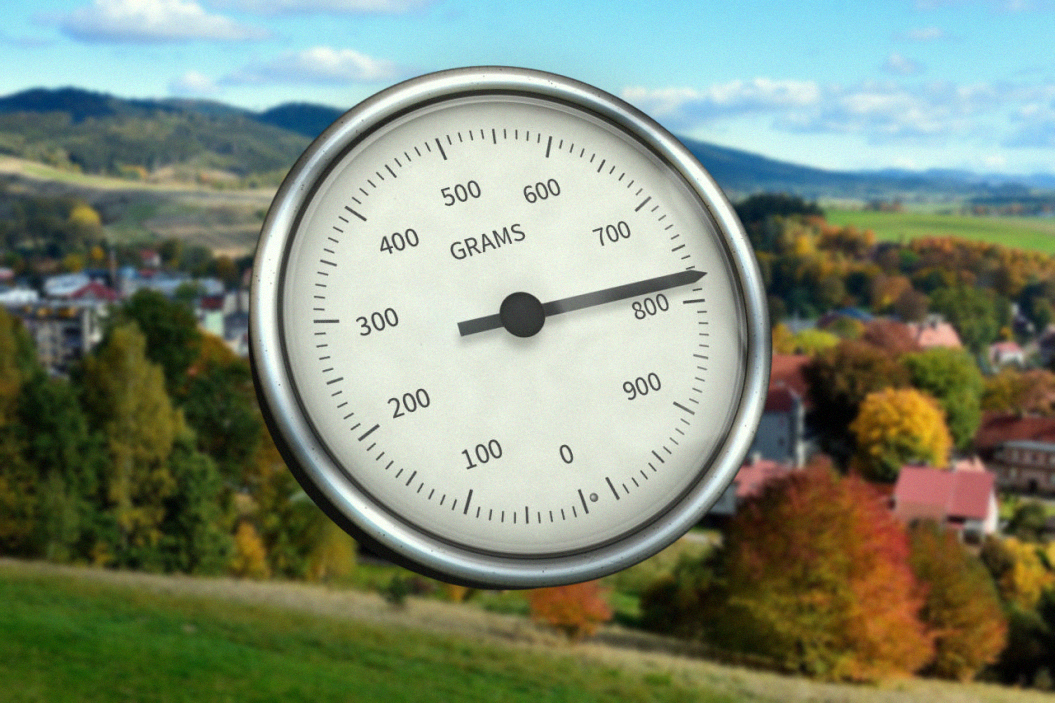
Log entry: 780 g
